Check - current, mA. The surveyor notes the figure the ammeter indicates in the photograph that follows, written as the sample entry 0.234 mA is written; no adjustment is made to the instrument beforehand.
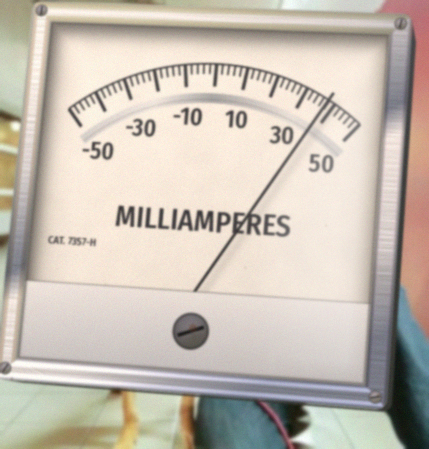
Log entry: 38 mA
